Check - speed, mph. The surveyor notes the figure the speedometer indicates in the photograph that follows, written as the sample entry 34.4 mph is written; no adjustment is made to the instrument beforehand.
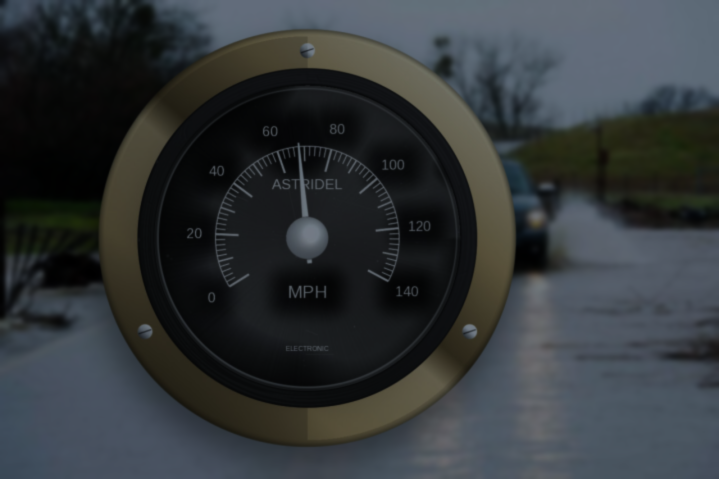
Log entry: 68 mph
